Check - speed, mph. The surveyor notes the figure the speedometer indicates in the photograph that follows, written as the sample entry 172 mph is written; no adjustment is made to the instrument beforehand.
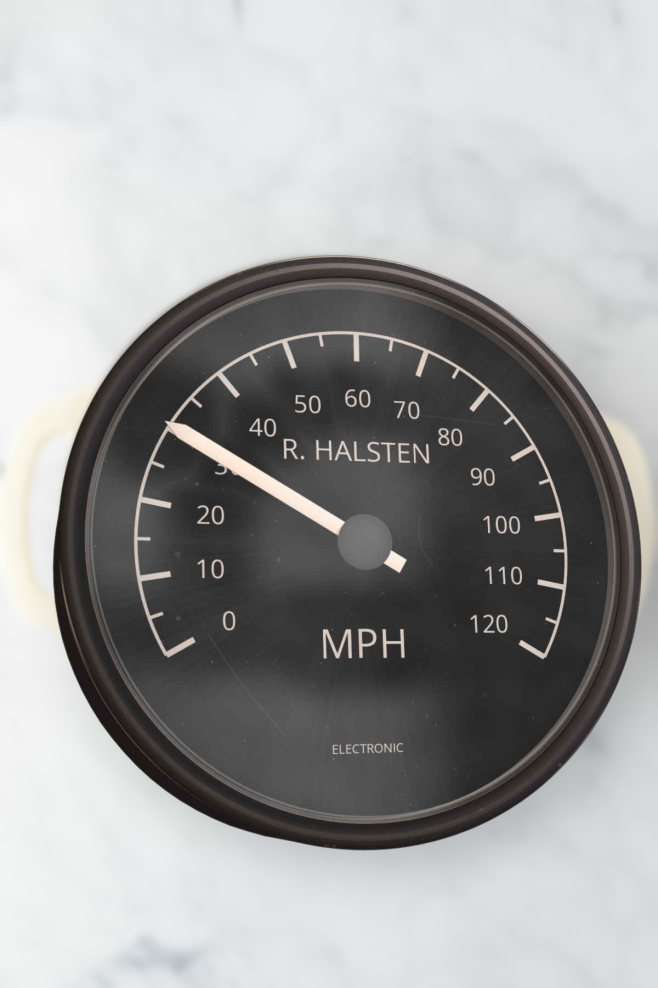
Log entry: 30 mph
